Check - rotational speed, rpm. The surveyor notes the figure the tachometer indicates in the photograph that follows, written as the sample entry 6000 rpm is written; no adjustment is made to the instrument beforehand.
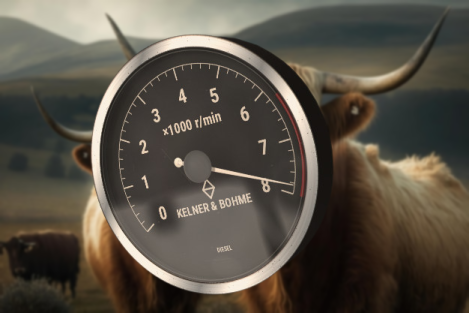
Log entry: 7800 rpm
